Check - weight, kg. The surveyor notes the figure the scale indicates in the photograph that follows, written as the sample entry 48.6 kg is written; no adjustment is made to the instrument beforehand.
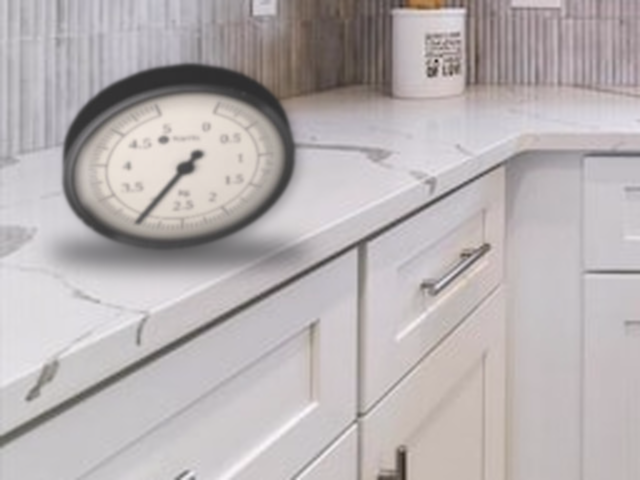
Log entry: 3 kg
